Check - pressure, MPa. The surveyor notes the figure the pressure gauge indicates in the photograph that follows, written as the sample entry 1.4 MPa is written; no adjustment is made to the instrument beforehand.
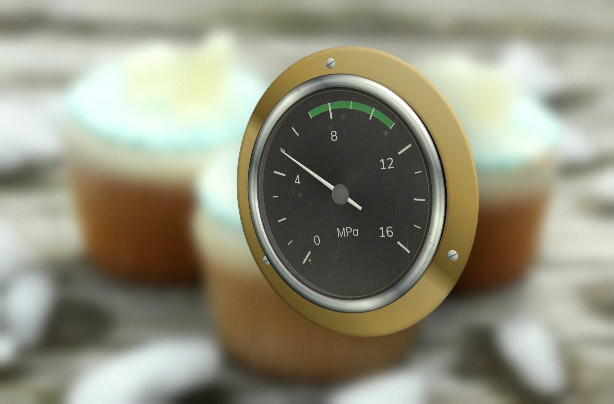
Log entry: 5 MPa
